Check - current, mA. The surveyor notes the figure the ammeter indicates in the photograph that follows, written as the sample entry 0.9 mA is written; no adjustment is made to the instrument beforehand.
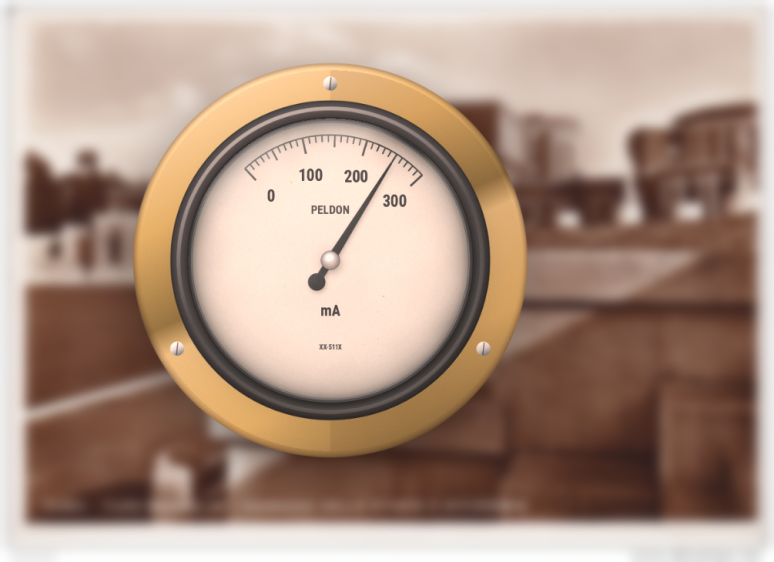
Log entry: 250 mA
